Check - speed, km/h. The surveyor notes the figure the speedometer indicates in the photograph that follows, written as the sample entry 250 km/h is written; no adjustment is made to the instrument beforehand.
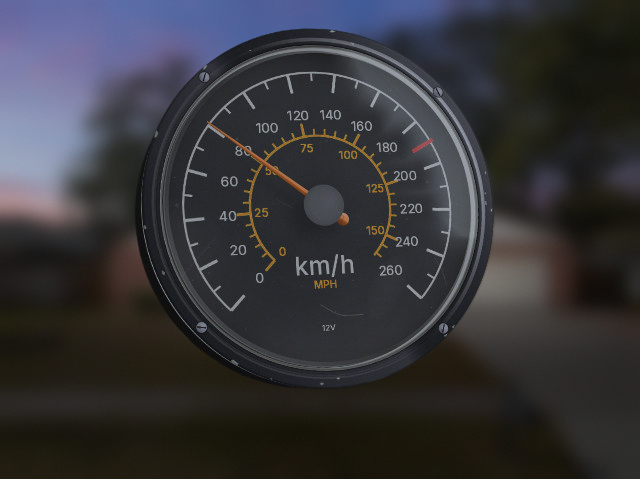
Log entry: 80 km/h
